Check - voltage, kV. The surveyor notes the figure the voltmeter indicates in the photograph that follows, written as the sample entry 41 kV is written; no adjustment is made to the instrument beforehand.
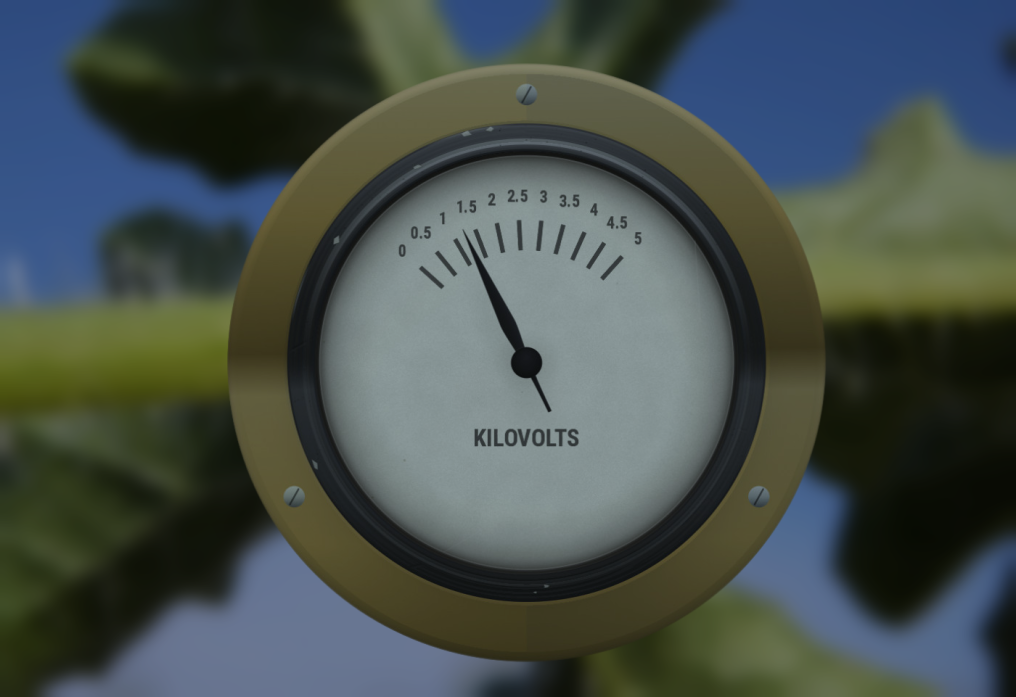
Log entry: 1.25 kV
